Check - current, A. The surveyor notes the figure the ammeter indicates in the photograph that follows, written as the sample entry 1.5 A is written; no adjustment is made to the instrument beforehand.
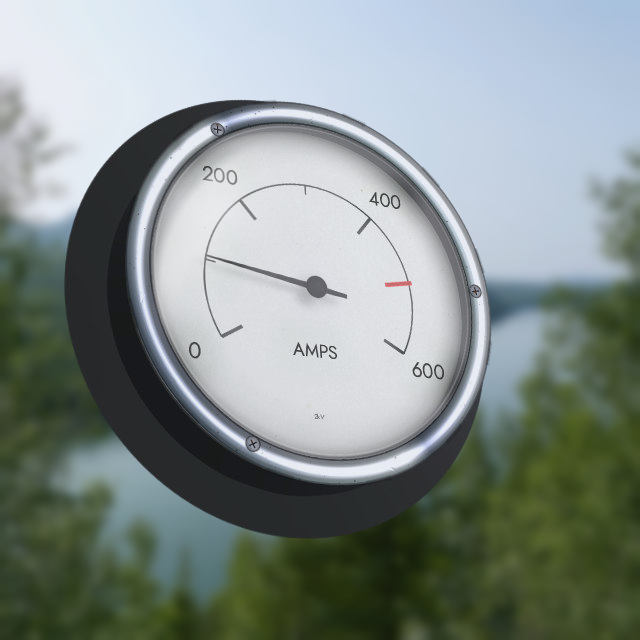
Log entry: 100 A
